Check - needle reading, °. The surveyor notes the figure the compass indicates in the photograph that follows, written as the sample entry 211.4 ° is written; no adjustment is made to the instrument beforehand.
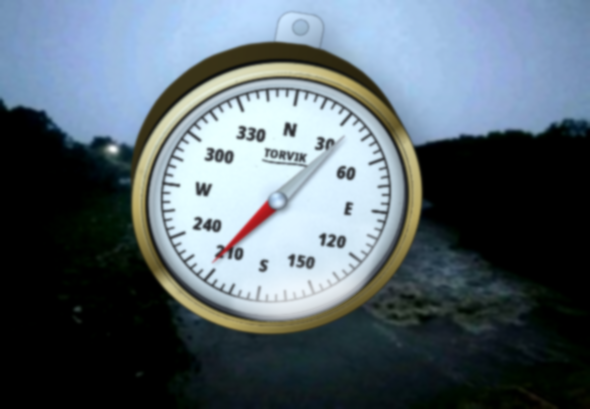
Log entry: 215 °
